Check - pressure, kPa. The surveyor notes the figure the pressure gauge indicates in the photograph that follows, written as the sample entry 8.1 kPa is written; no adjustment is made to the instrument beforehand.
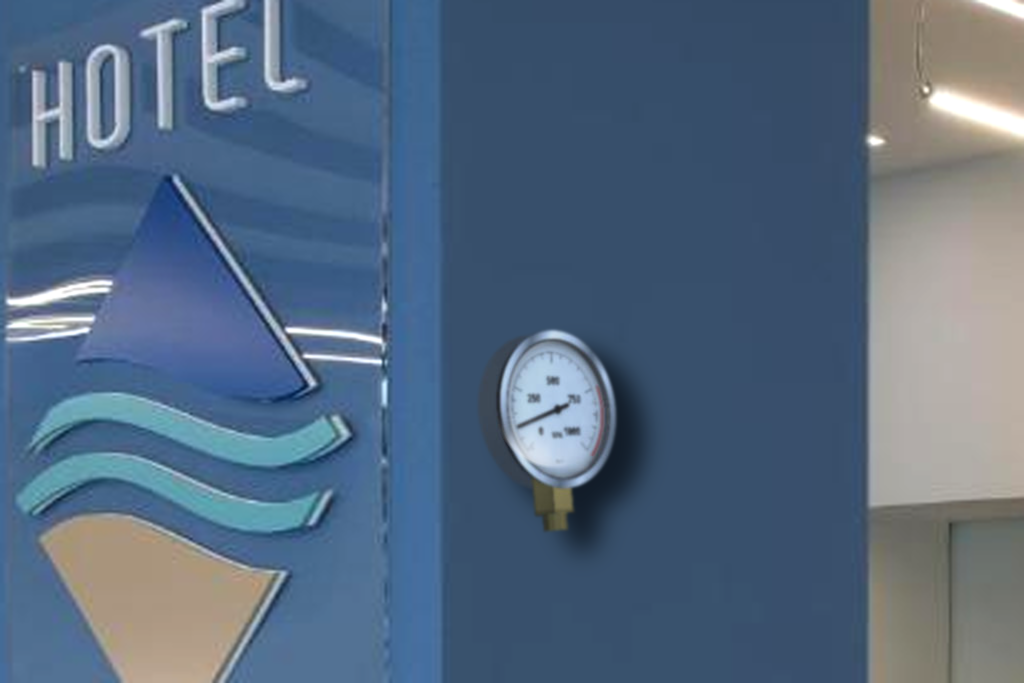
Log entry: 100 kPa
